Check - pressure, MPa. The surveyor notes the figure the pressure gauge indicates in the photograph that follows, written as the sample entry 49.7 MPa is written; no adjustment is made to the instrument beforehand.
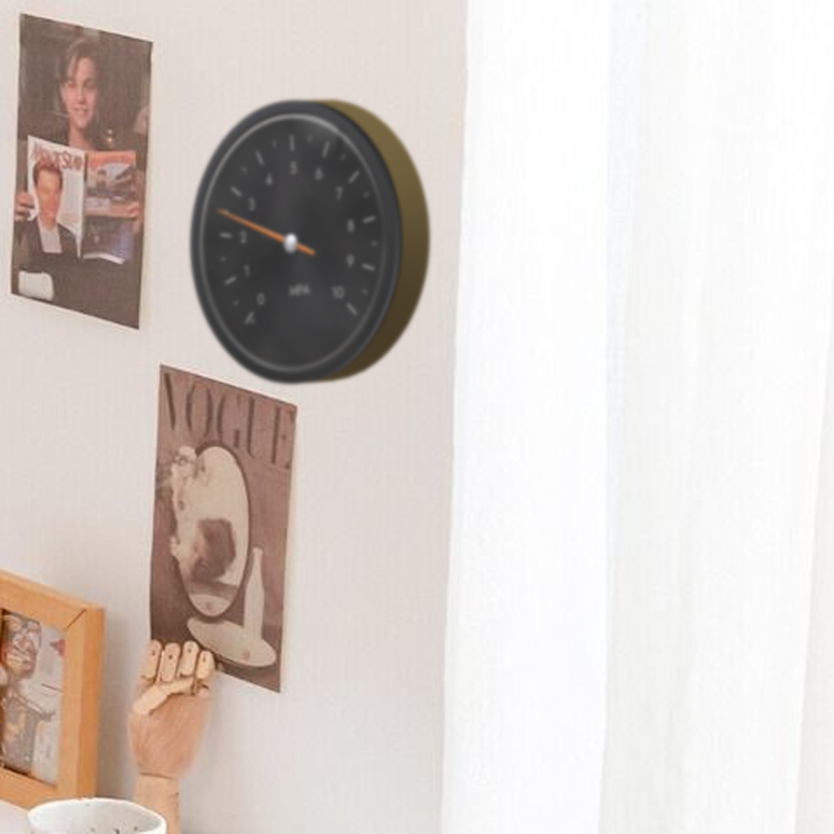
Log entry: 2.5 MPa
